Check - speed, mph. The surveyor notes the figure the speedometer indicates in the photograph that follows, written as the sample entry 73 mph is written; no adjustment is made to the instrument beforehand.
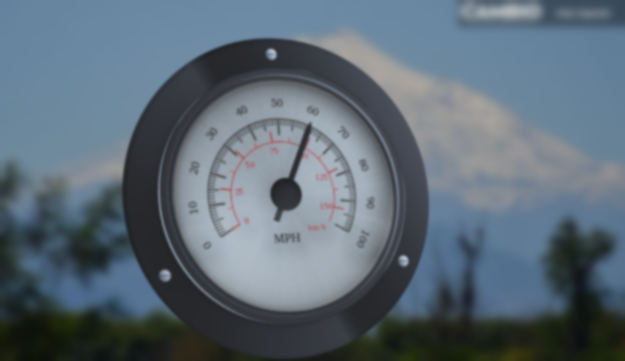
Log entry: 60 mph
